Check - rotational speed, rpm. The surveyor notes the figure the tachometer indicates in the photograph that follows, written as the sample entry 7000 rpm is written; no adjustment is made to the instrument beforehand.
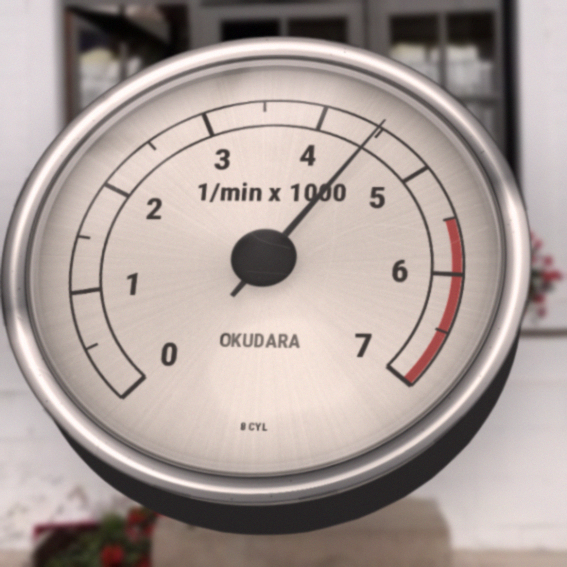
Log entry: 4500 rpm
